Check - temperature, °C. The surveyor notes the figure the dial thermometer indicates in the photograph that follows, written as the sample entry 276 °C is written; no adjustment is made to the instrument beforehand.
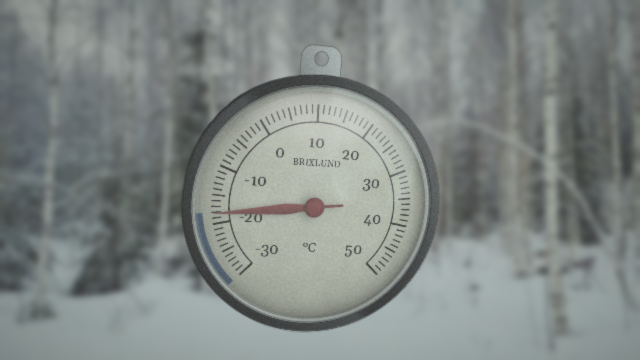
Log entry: -18 °C
